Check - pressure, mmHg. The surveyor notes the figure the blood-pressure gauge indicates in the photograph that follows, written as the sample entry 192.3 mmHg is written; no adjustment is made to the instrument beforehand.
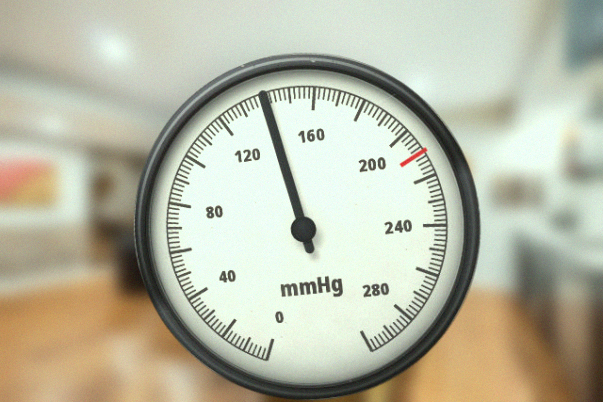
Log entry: 140 mmHg
